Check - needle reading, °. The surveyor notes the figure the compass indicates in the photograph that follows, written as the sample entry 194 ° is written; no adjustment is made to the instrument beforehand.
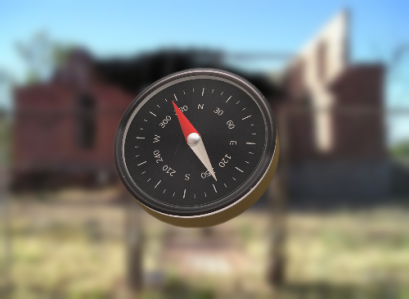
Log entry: 325 °
